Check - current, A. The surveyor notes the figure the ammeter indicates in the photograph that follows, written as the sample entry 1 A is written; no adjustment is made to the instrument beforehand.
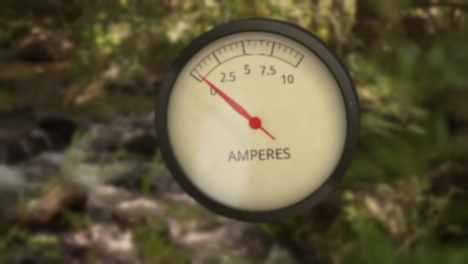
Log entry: 0.5 A
